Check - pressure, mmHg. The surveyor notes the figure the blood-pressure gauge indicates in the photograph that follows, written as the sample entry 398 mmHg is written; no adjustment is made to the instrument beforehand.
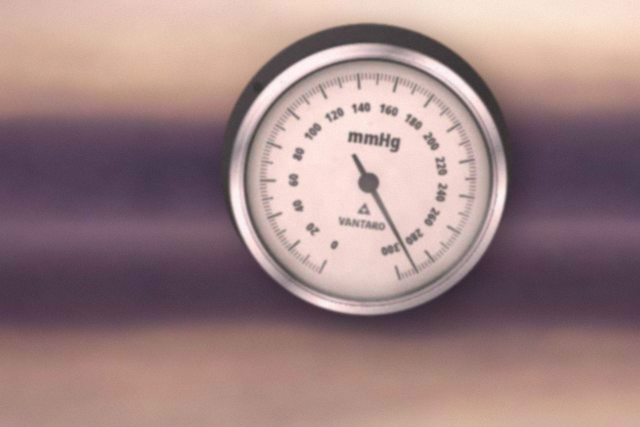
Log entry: 290 mmHg
